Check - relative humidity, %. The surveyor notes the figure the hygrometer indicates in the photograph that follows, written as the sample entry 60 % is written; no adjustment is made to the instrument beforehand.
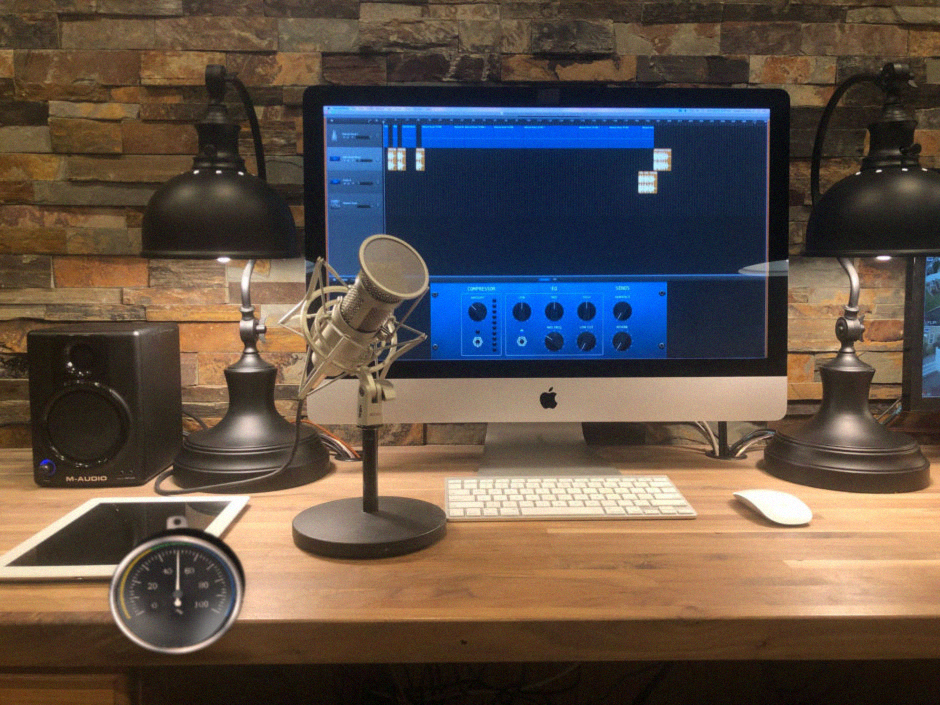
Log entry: 50 %
